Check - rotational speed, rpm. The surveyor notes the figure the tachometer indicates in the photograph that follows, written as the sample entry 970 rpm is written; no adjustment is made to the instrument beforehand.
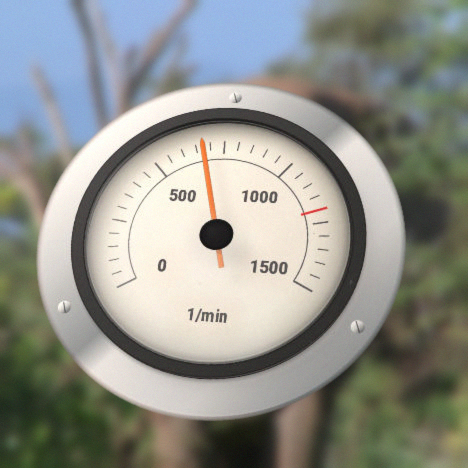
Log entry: 675 rpm
